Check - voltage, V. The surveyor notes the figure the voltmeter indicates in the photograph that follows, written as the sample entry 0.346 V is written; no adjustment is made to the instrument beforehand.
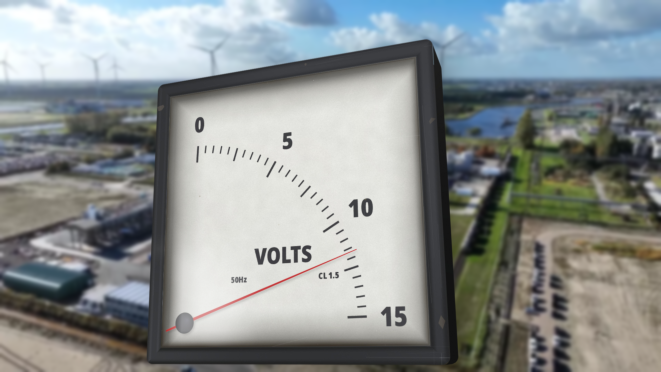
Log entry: 11.75 V
